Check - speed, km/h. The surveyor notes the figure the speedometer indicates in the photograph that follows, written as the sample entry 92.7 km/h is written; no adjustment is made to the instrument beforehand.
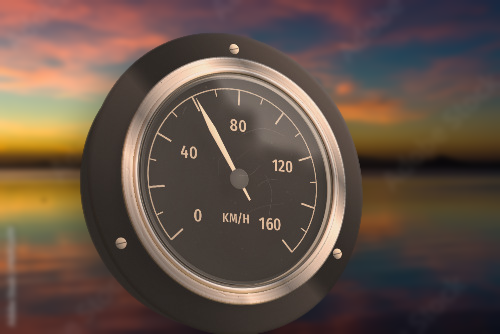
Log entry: 60 km/h
